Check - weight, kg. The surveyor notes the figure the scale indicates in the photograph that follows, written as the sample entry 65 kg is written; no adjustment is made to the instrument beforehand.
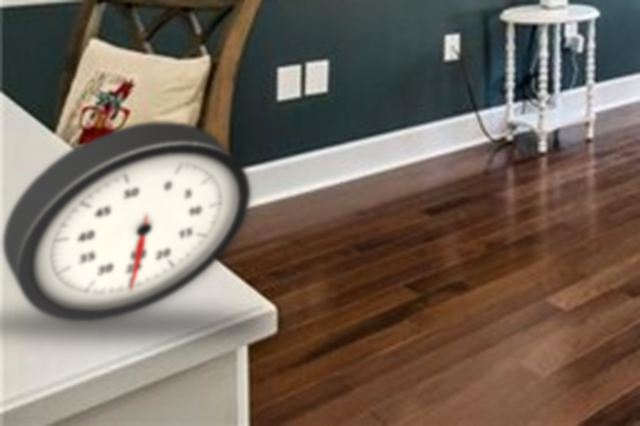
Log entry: 25 kg
